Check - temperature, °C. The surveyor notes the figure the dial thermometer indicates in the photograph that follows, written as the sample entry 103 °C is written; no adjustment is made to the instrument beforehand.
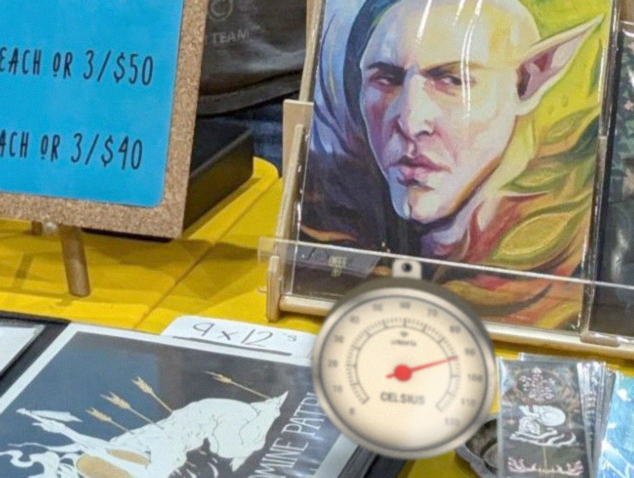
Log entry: 90 °C
